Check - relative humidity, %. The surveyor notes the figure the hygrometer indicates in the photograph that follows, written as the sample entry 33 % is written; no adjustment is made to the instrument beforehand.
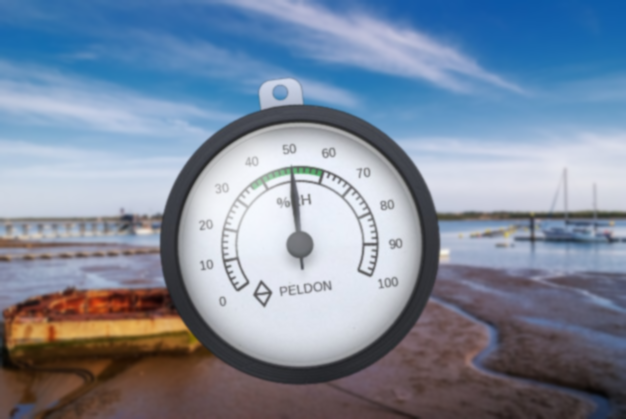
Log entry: 50 %
